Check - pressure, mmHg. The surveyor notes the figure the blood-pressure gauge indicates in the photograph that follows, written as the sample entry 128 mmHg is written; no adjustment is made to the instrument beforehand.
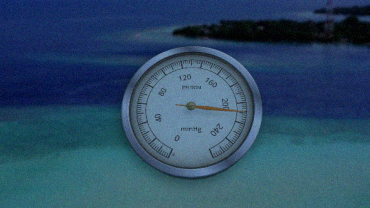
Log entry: 210 mmHg
